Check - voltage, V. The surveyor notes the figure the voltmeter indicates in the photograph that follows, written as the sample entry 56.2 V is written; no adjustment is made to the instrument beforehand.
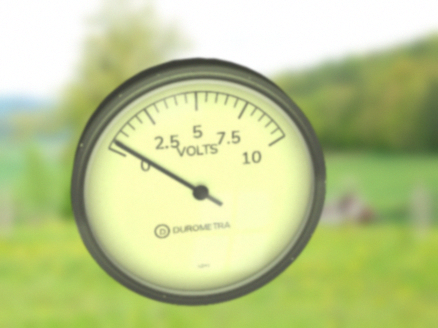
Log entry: 0.5 V
